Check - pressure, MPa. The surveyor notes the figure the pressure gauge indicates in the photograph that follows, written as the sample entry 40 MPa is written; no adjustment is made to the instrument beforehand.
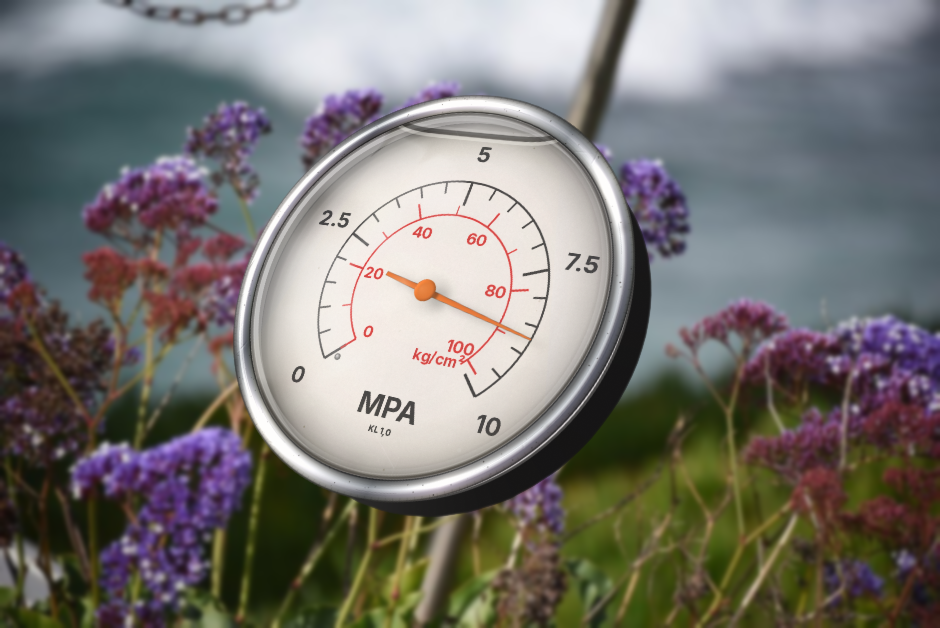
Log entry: 8.75 MPa
